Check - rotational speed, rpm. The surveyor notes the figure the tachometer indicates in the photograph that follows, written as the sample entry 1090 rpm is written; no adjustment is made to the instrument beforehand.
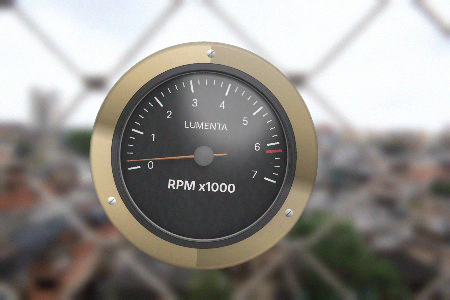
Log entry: 200 rpm
